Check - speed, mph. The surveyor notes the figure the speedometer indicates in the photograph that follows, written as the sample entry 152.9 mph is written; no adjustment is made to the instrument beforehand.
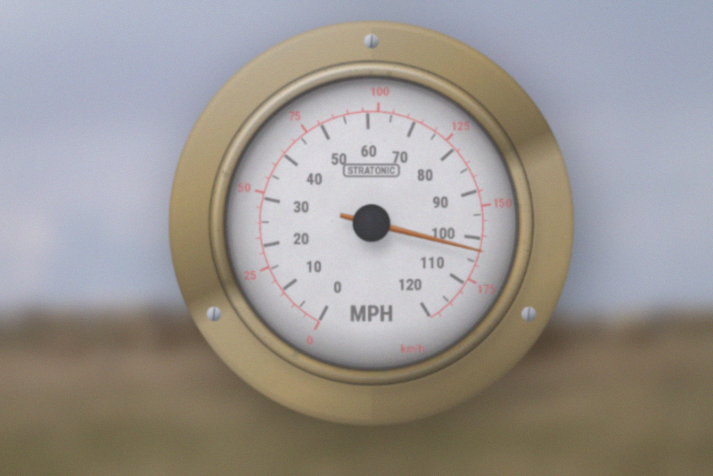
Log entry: 102.5 mph
